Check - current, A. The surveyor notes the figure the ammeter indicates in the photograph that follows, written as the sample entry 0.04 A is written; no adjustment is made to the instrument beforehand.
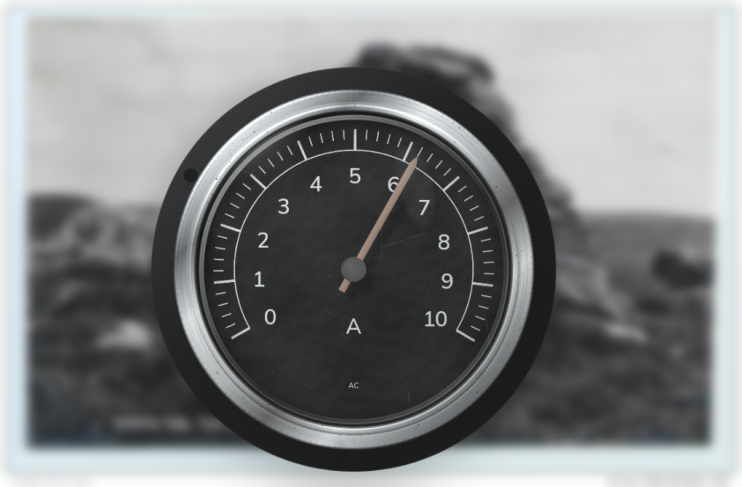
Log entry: 6.2 A
